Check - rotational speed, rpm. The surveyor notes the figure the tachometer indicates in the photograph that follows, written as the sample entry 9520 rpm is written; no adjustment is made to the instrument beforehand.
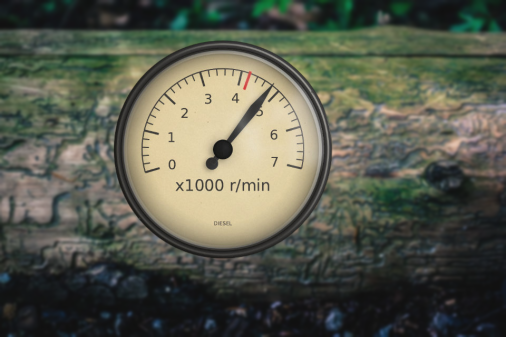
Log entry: 4800 rpm
